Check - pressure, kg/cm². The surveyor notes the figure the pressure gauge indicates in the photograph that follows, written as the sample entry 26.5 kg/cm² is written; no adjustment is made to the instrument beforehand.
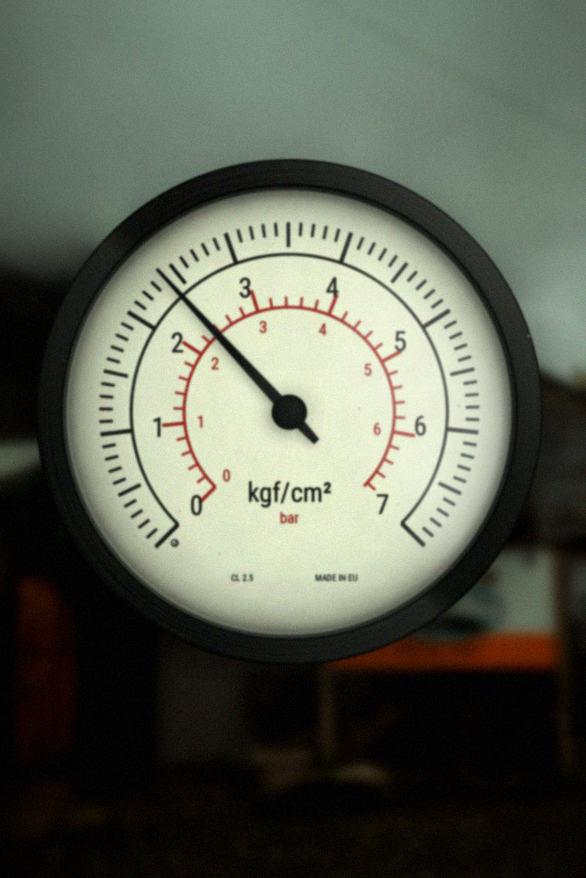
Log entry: 2.4 kg/cm²
